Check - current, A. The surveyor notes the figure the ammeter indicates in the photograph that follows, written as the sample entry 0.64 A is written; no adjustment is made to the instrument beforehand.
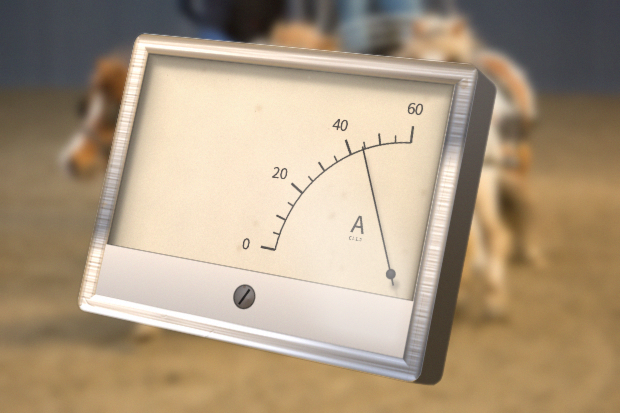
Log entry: 45 A
